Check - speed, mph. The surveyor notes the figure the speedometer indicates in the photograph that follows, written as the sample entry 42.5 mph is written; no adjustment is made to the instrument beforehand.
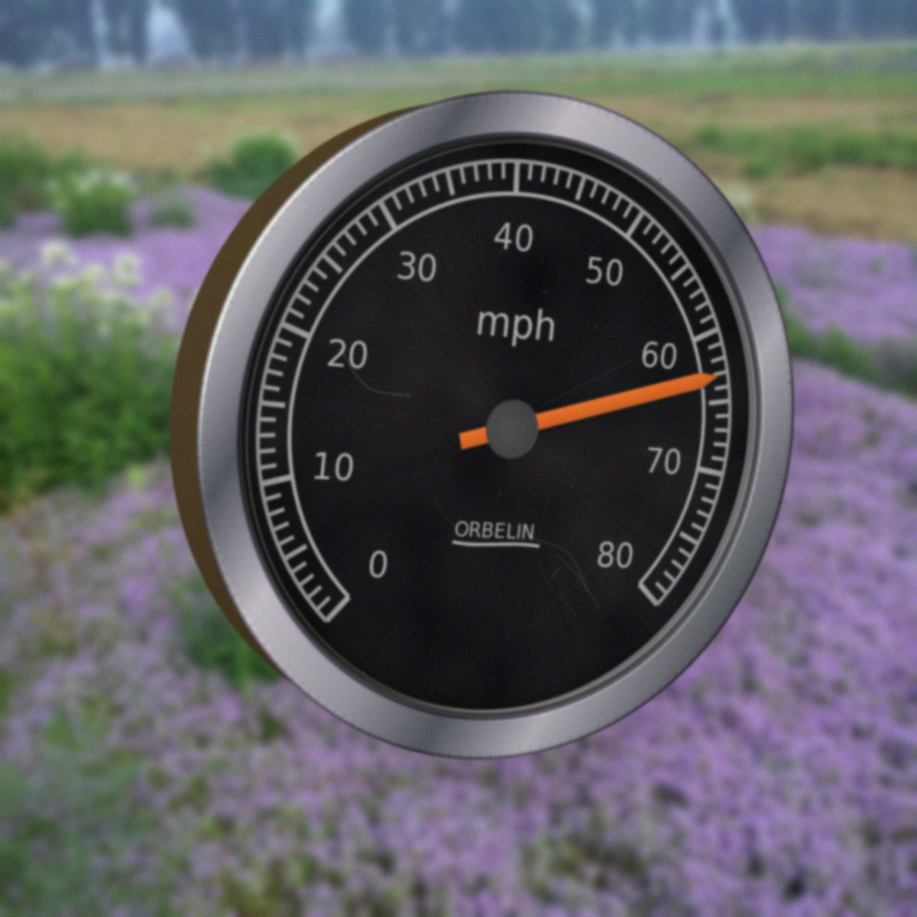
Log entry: 63 mph
